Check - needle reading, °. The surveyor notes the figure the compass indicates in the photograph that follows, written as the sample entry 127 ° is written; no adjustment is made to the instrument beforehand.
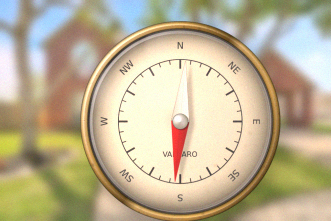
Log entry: 185 °
